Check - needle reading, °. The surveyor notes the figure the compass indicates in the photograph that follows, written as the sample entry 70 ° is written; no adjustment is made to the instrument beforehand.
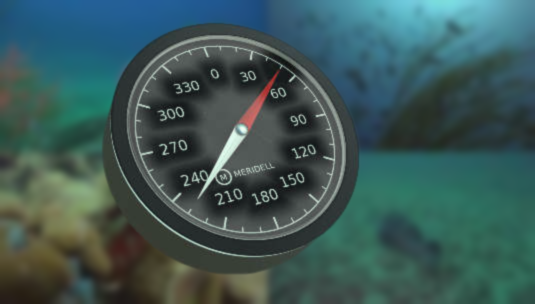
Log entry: 50 °
